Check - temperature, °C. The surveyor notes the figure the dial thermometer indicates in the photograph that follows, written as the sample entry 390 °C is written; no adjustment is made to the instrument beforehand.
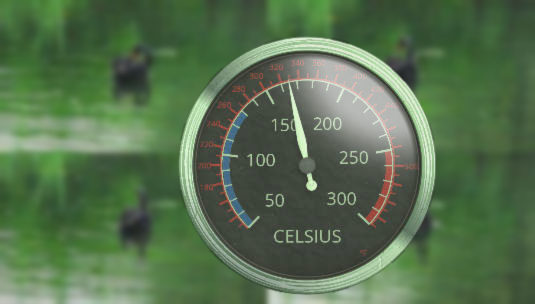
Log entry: 165 °C
